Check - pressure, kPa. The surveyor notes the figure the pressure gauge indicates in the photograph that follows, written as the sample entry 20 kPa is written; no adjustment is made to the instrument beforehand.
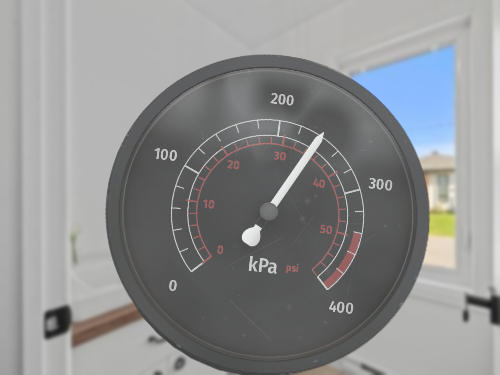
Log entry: 240 kPa
